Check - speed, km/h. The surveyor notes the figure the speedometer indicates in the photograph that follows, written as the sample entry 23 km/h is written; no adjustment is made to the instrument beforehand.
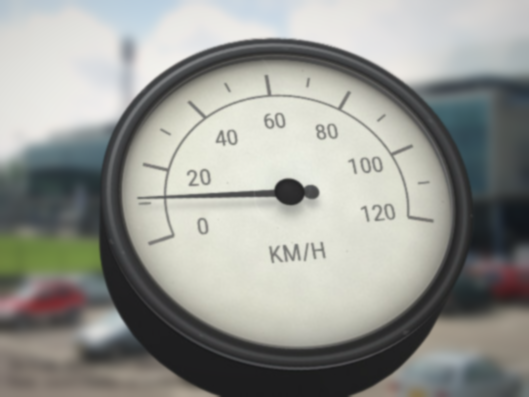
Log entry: 10 km/h
